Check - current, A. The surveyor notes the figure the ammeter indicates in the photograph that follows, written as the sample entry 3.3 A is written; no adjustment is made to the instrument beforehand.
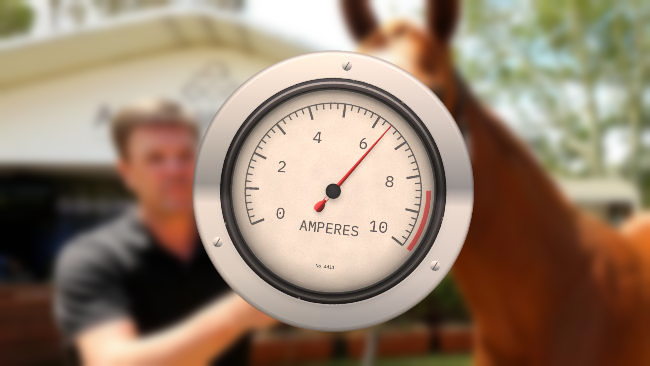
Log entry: 6.4 A
